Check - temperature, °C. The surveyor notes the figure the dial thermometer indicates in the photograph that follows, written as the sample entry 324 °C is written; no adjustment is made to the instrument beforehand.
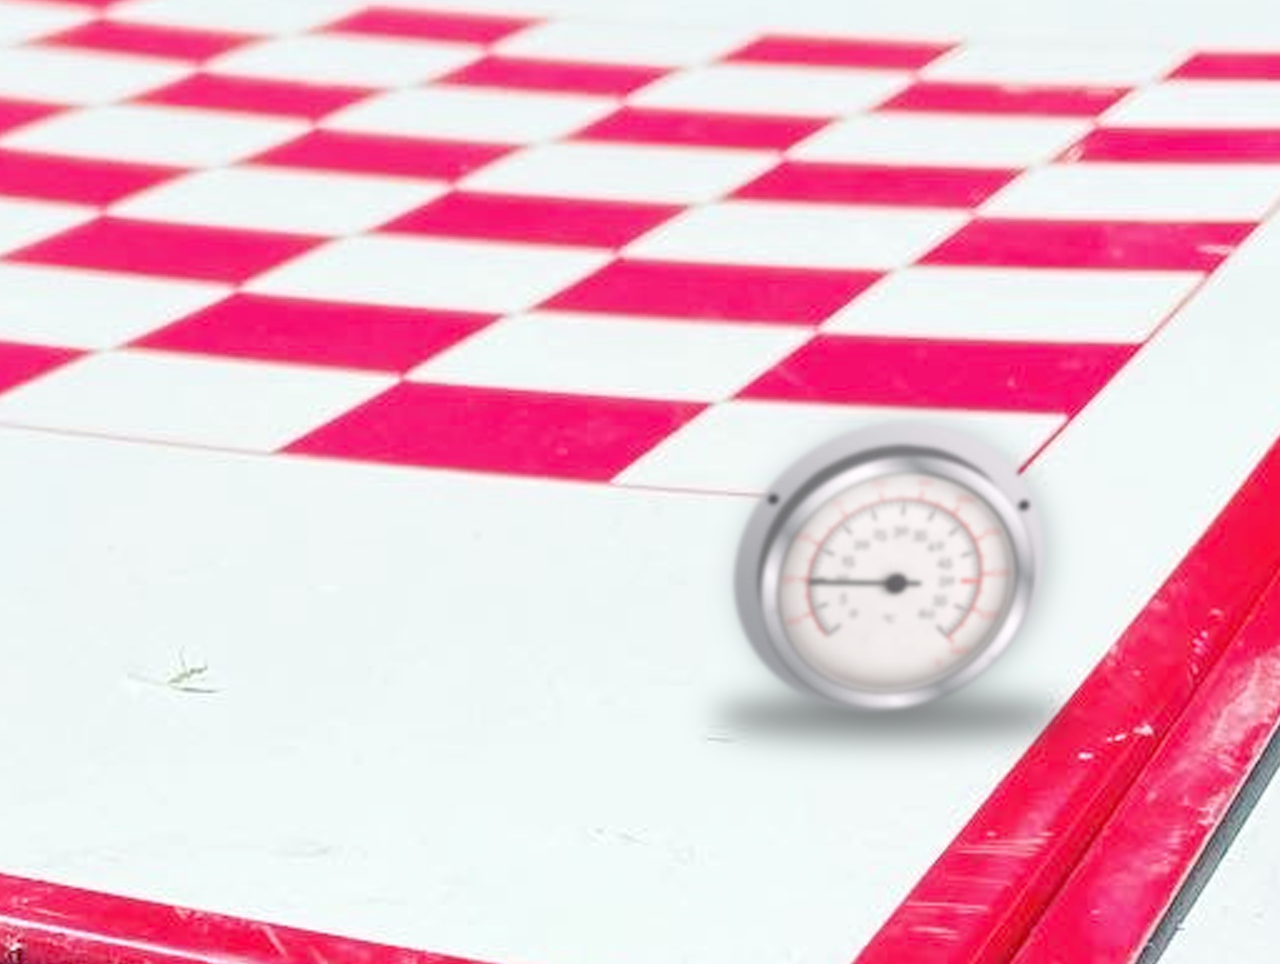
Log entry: 10 °C
